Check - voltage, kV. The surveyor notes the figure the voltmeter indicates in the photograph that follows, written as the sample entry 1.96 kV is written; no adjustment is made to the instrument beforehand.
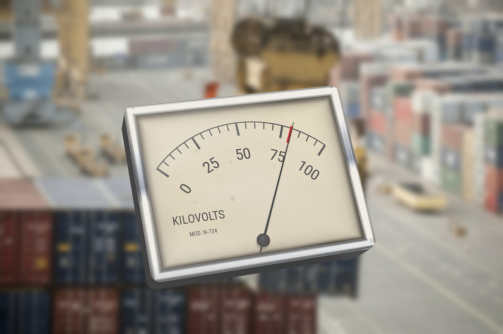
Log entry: 80 kV
